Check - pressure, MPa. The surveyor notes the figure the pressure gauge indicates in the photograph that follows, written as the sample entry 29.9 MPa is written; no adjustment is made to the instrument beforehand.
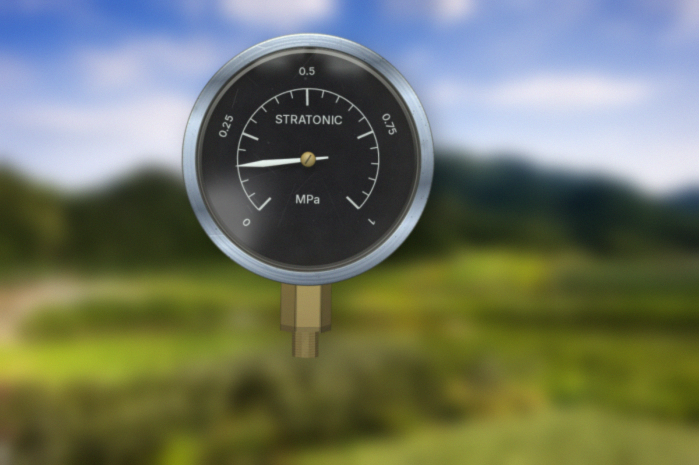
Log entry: 0.15 MPa
